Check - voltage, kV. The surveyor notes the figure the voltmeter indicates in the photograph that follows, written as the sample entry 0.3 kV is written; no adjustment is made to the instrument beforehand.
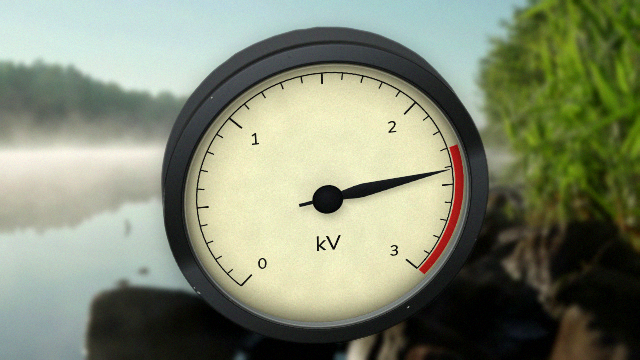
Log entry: 2.4 kV
